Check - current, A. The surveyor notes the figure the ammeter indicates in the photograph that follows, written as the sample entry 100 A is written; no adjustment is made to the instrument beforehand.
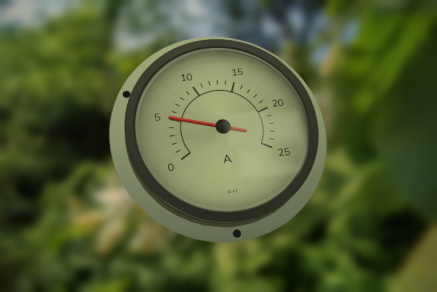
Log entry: 5 A
